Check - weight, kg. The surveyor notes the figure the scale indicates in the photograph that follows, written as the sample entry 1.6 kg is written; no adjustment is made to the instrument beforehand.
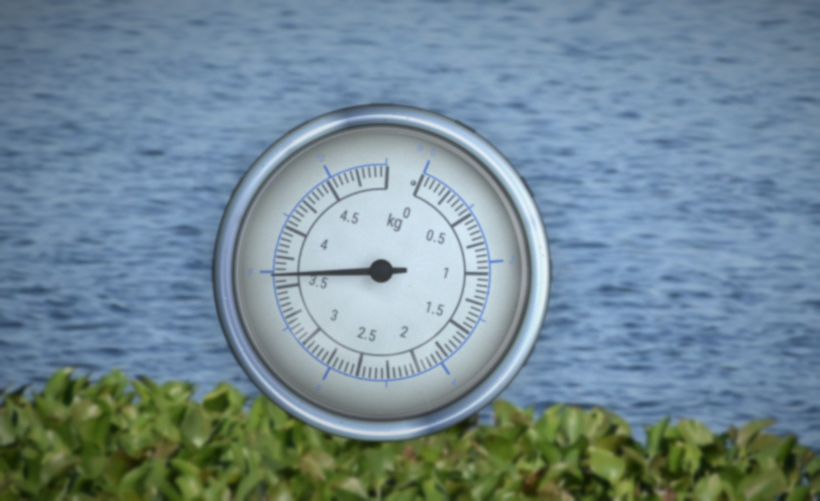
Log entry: 3.6 kg
